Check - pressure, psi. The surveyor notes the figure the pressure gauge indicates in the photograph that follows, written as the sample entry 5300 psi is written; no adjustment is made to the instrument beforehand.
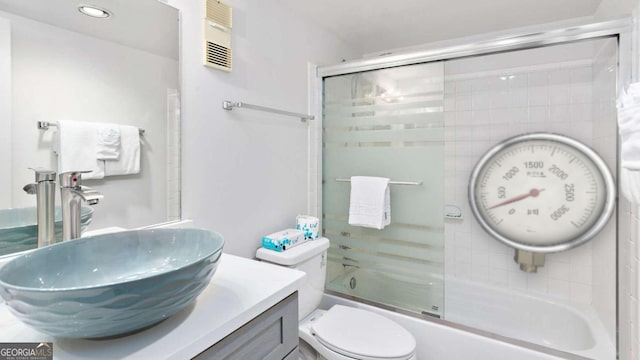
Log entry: 250 psi
